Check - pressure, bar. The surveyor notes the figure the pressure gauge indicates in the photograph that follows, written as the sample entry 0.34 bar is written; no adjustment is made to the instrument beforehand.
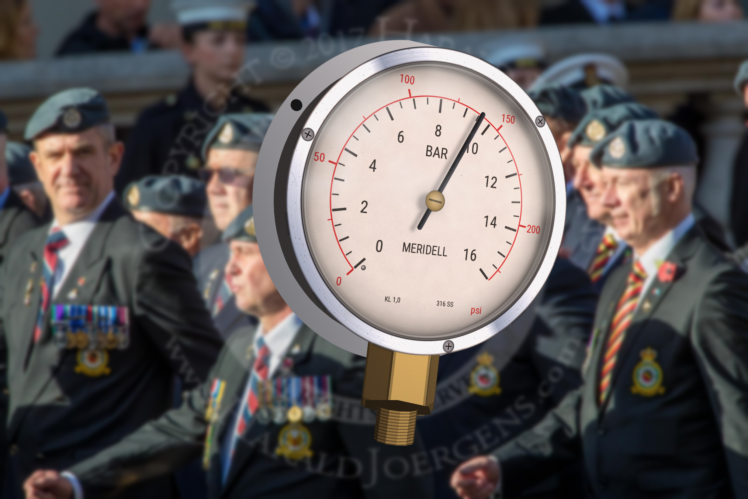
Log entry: 9.5 bar
